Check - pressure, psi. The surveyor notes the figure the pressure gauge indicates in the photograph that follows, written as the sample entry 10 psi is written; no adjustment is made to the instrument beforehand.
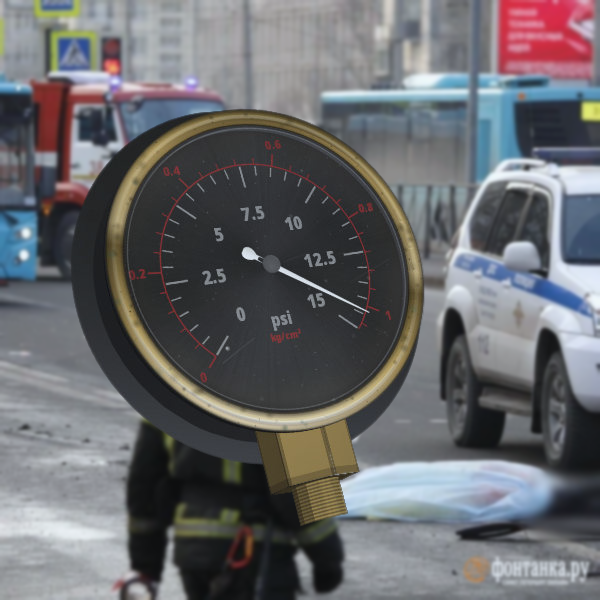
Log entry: 14.5 psi
